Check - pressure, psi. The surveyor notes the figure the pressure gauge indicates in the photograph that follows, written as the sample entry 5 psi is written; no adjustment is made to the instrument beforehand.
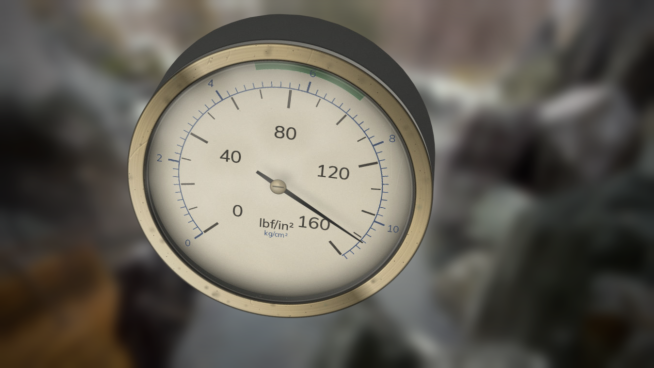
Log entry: 150 psi
